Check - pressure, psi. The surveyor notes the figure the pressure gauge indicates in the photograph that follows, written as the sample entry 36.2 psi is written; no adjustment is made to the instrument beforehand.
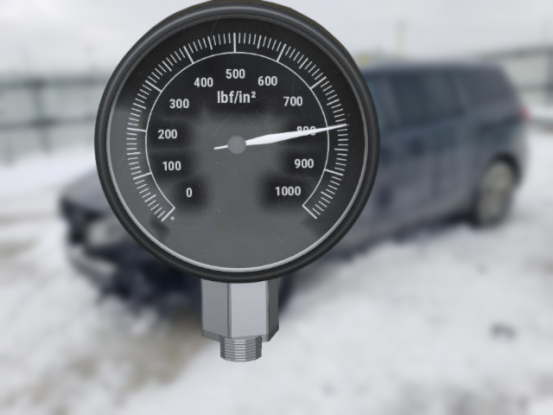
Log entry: 800 psi
